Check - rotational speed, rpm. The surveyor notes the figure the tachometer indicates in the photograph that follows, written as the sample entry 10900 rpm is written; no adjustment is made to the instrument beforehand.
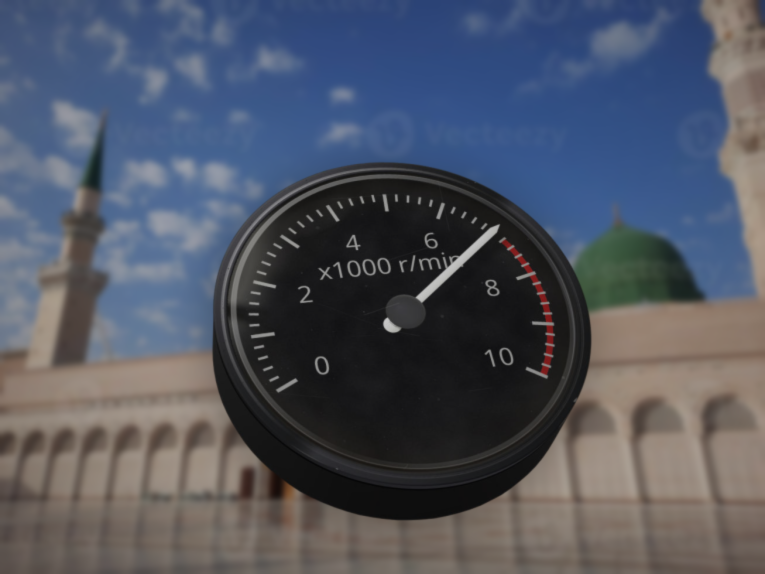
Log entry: 7000 rpm
